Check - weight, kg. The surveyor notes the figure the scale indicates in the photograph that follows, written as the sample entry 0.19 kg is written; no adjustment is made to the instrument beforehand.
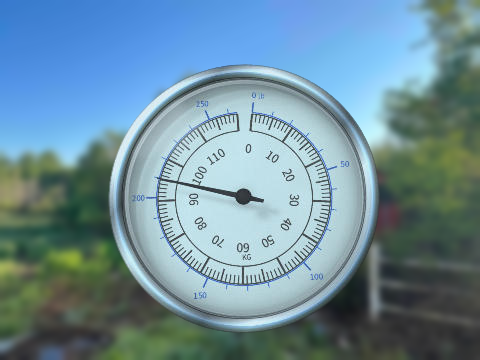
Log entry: 95 kg
